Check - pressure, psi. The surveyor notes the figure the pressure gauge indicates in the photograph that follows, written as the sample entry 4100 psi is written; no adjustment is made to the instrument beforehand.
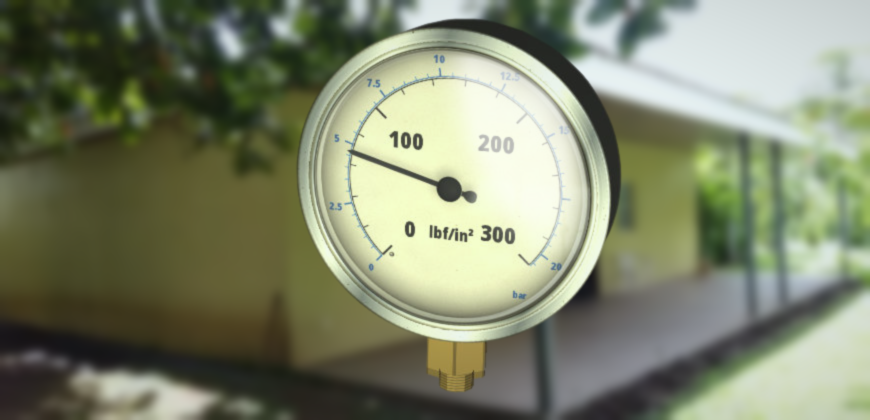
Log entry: 70 psi
